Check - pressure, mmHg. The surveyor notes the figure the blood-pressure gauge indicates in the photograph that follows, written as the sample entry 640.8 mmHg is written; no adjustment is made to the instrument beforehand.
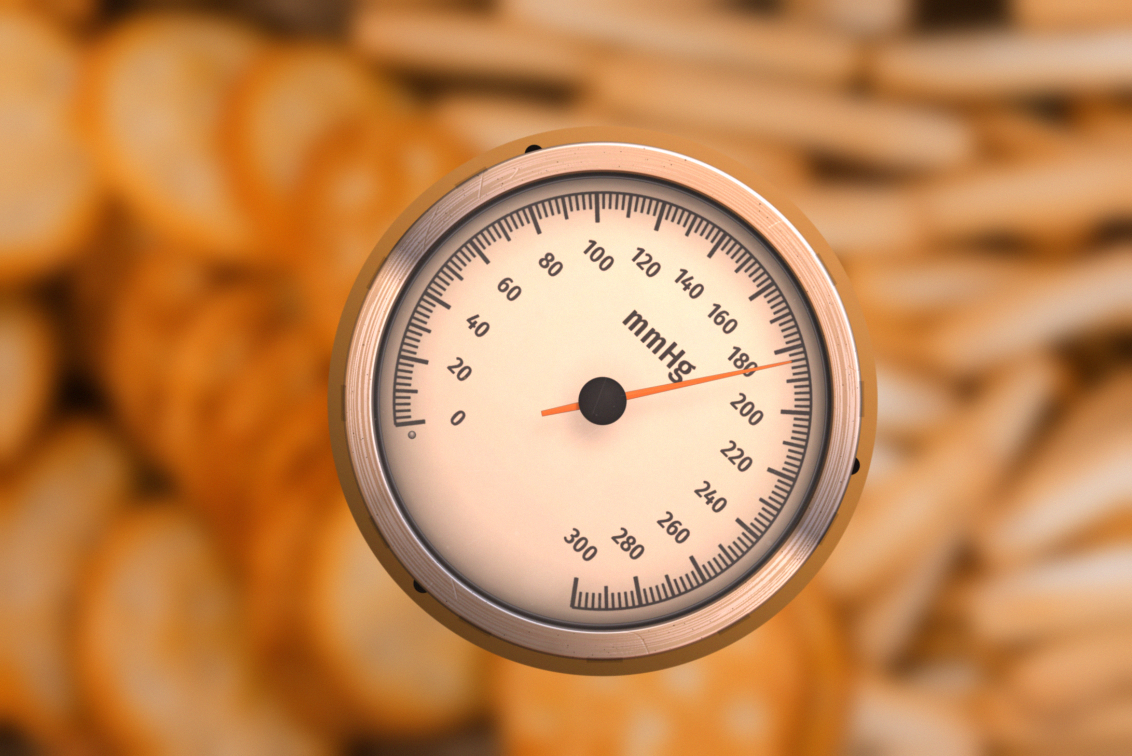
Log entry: 184 mmHg
